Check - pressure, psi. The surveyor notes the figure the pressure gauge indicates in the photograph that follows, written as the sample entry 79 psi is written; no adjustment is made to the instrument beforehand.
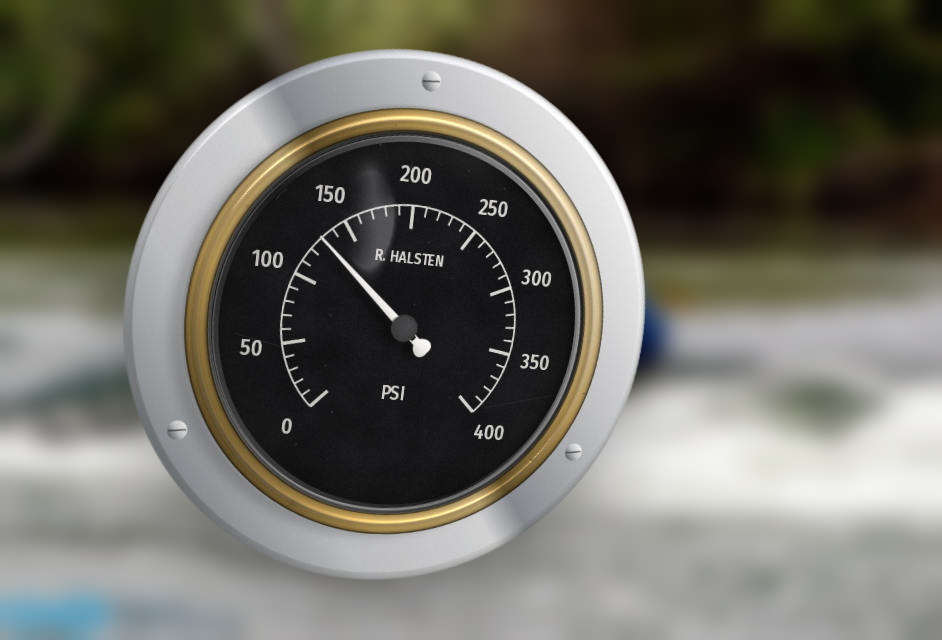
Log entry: 130 psi
